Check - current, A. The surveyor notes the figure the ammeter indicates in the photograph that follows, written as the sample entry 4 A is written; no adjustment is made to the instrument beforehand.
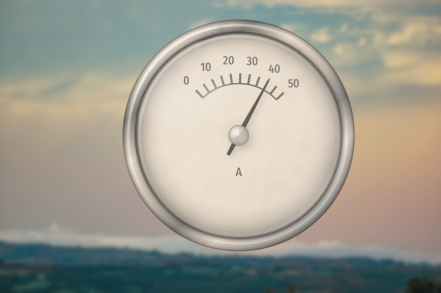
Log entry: 40 A
